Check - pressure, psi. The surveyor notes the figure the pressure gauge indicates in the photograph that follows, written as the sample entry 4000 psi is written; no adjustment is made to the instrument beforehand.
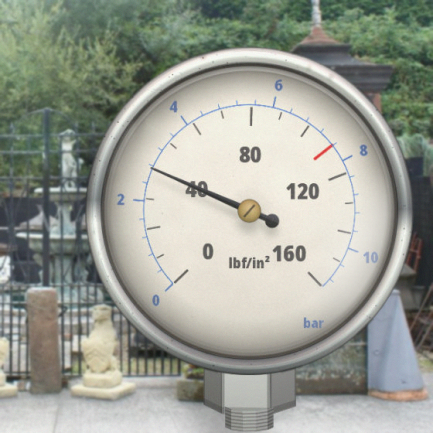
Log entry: 40 psi
